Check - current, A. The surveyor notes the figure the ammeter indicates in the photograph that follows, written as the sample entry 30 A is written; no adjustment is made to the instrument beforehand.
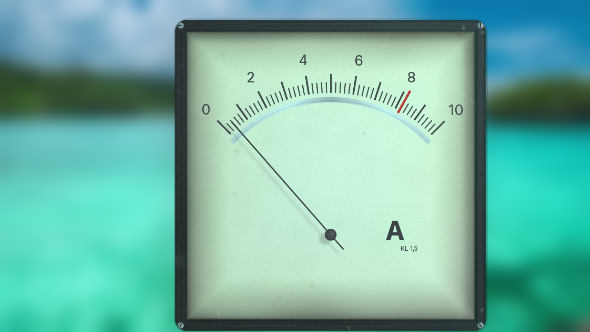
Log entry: 0.4 A
